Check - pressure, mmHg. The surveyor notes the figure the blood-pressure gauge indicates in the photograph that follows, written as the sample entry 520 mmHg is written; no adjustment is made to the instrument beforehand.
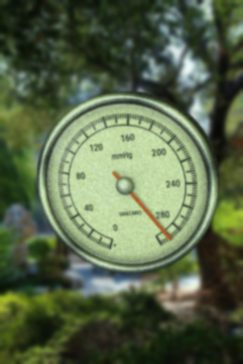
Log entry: 290 mmHg
